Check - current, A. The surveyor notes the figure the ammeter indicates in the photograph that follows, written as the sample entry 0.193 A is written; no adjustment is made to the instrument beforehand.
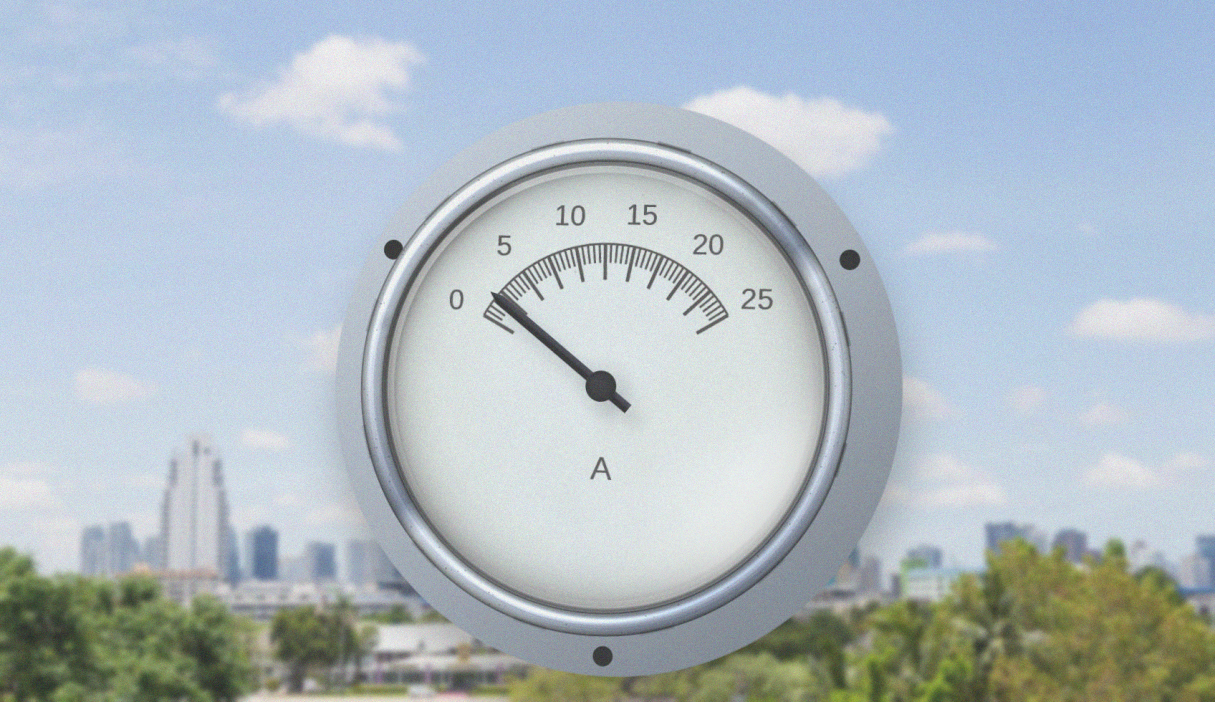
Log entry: 2 A
